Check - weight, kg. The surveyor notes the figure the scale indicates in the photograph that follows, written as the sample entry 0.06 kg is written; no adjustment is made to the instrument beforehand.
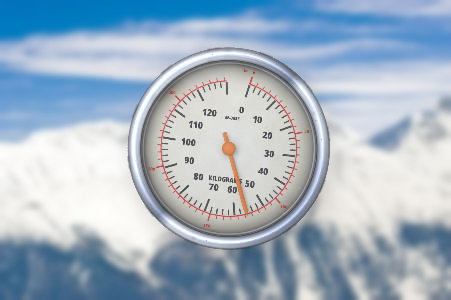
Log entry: 56 kg
